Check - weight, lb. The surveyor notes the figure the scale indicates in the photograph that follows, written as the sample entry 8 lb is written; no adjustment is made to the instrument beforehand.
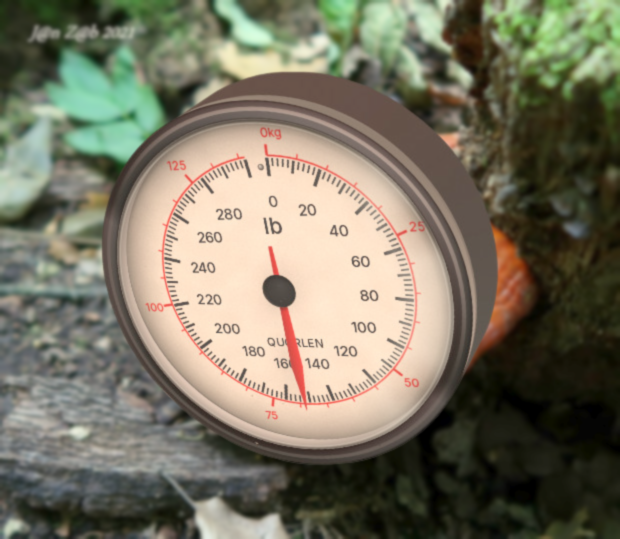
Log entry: 150 lb
